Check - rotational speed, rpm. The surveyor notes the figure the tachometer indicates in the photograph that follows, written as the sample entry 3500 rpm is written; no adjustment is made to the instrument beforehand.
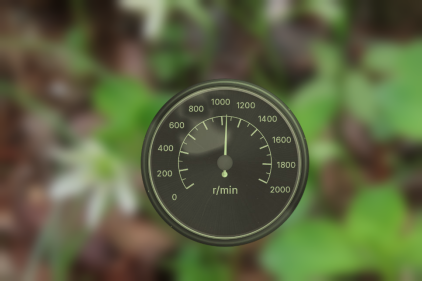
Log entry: 1050 rpm
